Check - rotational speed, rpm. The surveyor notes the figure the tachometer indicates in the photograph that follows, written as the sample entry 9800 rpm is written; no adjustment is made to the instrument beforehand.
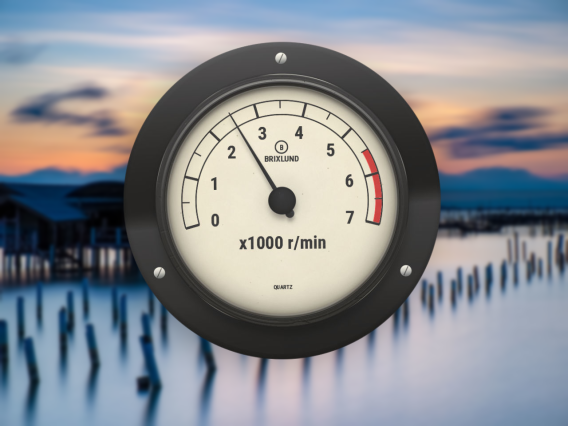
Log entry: 2500 rpm
